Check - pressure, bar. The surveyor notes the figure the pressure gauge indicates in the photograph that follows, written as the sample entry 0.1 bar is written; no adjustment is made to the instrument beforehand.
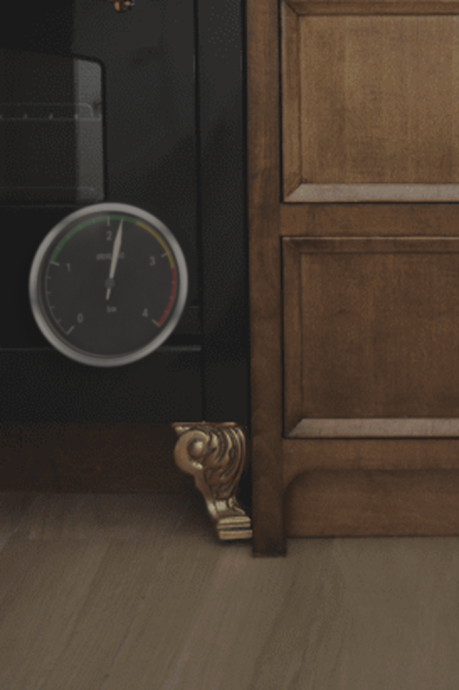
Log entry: 2.2 bar
